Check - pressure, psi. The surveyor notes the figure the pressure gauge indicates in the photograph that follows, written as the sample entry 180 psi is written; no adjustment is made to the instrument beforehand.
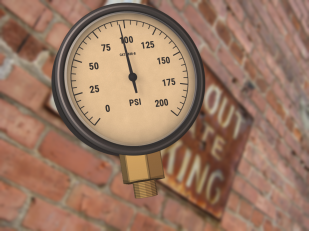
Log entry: 95 psi
